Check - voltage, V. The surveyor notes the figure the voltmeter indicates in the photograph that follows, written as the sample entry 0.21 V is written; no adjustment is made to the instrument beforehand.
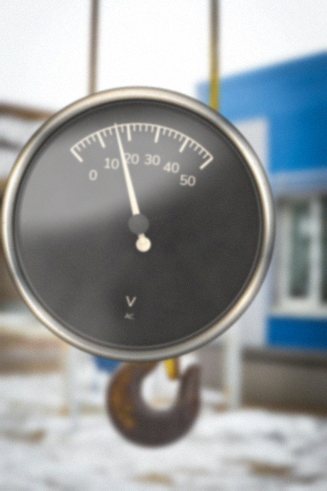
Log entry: 16 V
